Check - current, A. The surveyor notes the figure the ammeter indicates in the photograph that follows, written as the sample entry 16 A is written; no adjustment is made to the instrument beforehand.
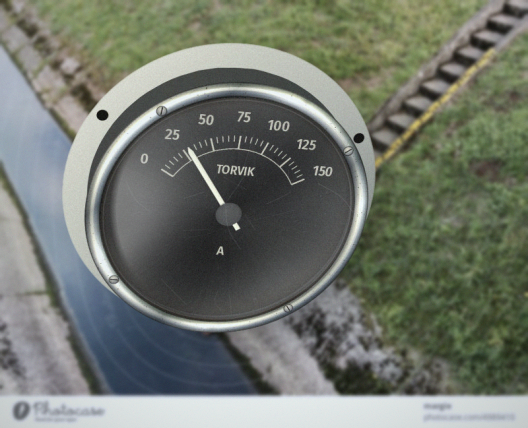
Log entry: 30 A
